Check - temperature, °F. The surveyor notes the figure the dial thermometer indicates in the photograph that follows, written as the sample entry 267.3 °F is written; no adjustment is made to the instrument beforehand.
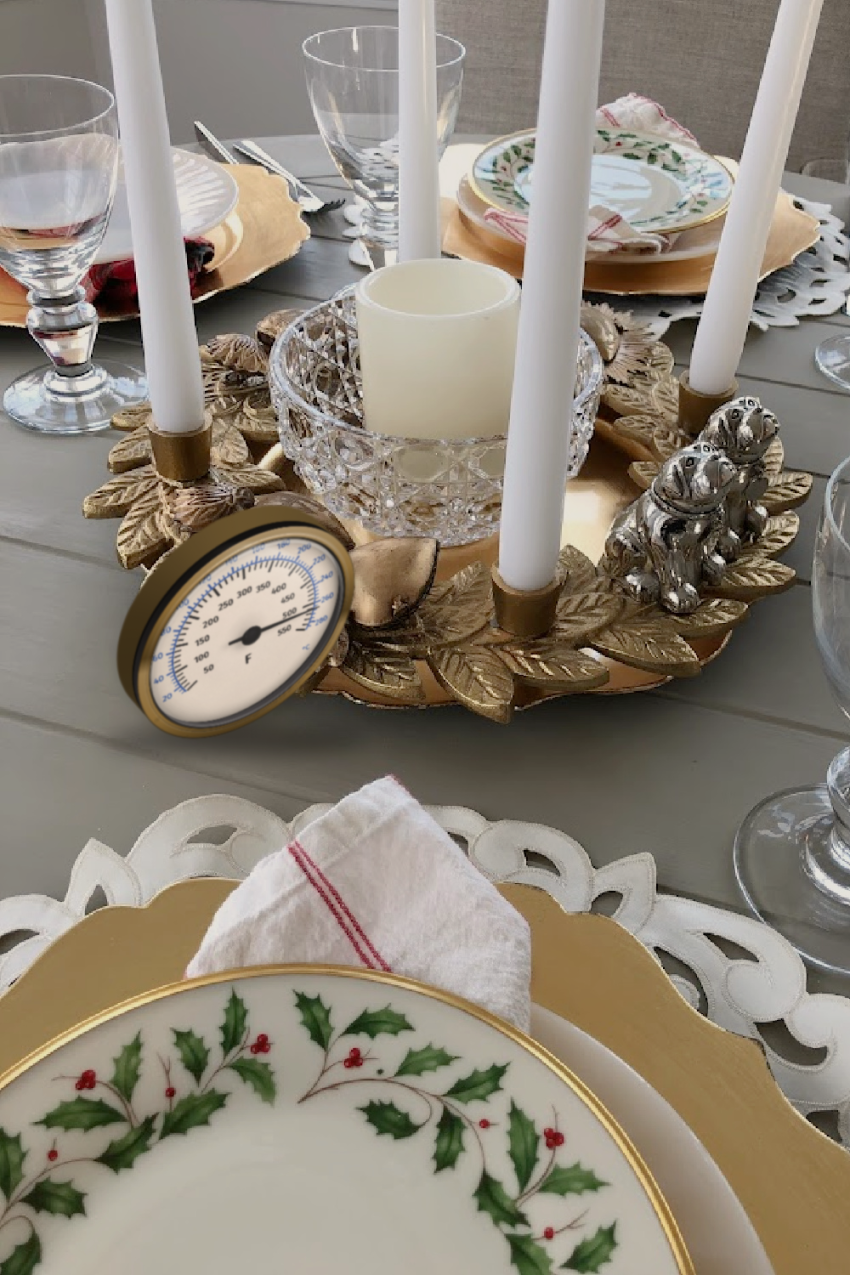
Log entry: 500 °F
